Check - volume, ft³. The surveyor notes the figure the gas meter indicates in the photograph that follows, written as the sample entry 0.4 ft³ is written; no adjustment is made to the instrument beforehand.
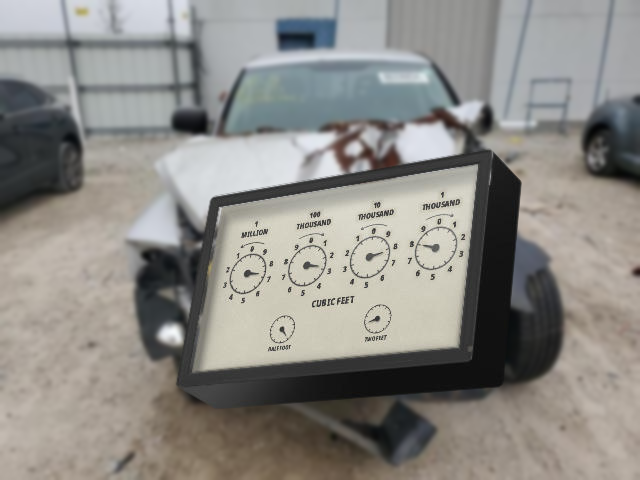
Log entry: 727800 ft³
